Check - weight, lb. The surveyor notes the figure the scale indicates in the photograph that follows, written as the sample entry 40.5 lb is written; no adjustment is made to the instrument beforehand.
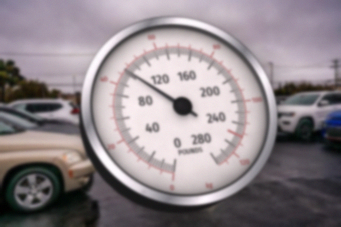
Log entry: 100 lb
